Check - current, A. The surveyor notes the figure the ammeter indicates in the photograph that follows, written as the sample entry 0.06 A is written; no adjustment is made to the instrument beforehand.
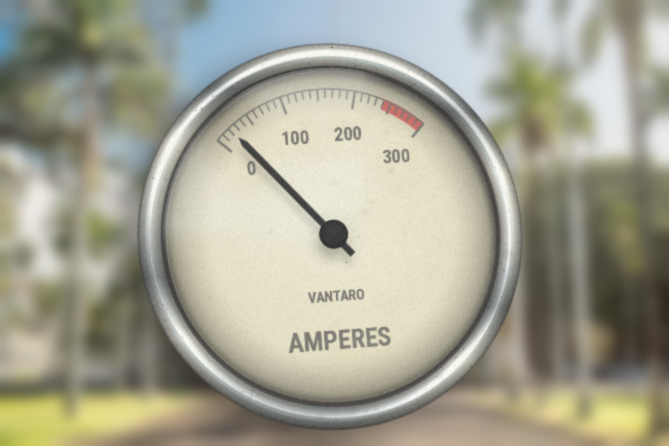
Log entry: 20 A
